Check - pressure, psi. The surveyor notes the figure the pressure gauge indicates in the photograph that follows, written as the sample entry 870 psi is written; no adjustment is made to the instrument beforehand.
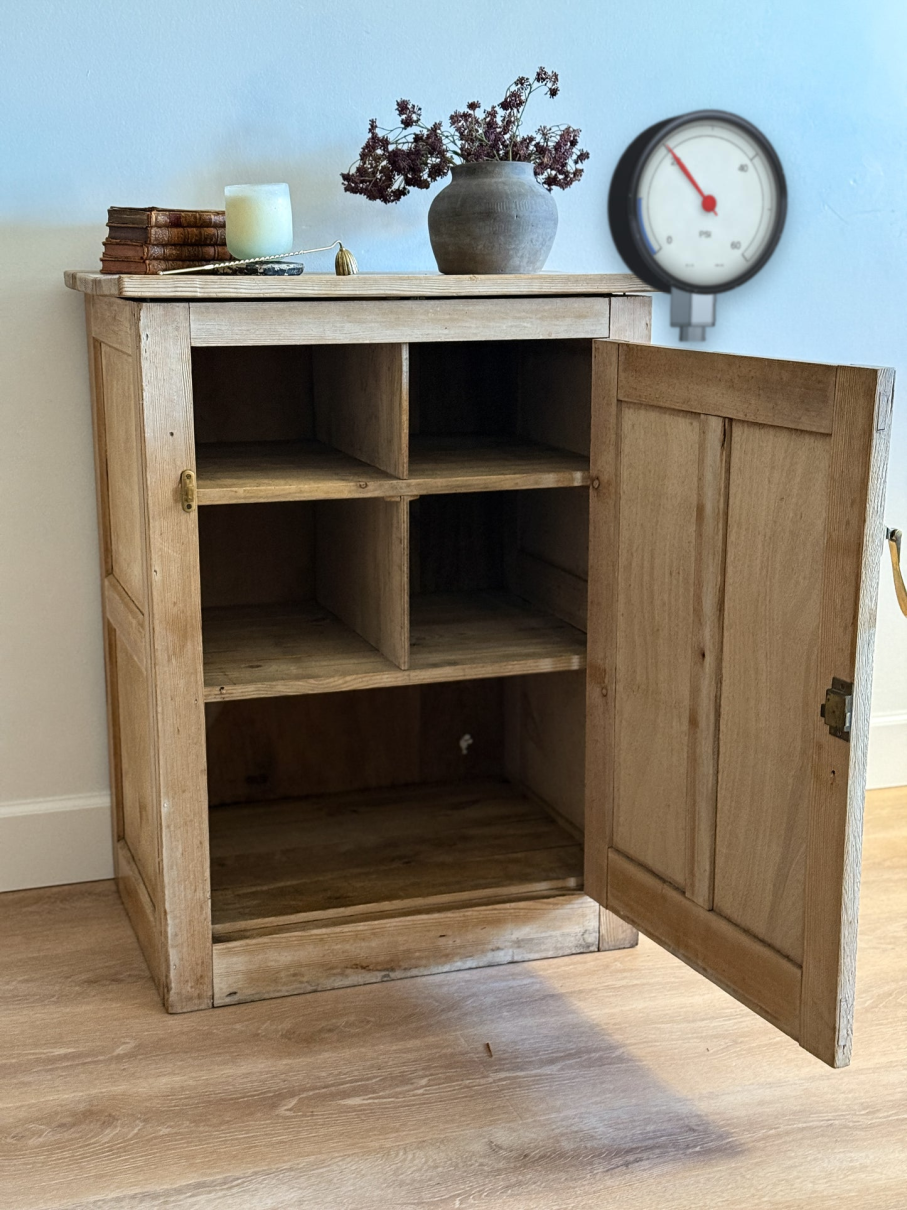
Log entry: 20 psi
